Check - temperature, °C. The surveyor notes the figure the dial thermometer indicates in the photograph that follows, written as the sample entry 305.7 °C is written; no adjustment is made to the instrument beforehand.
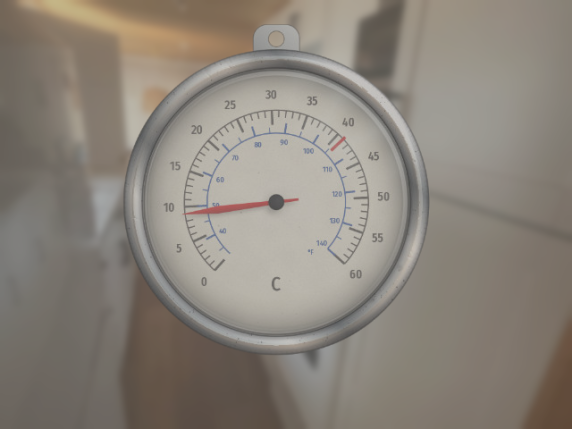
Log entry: 9 °C
